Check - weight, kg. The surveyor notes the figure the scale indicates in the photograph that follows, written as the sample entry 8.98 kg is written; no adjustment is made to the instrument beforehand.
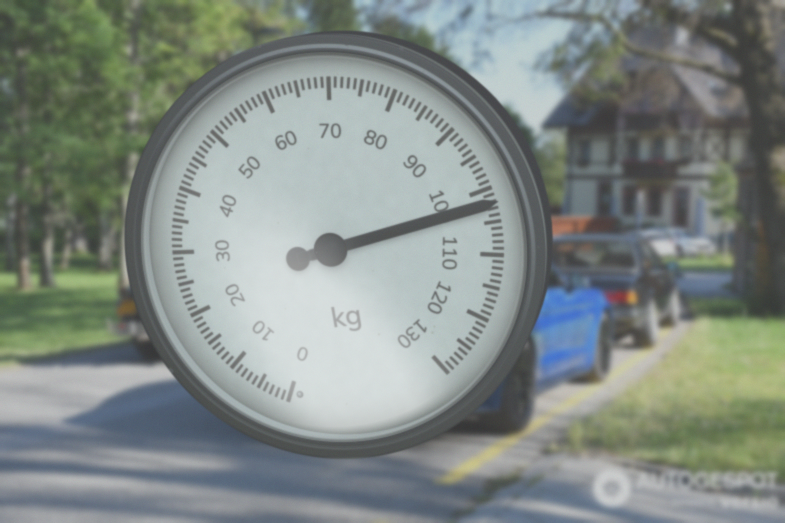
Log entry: 102 kg
